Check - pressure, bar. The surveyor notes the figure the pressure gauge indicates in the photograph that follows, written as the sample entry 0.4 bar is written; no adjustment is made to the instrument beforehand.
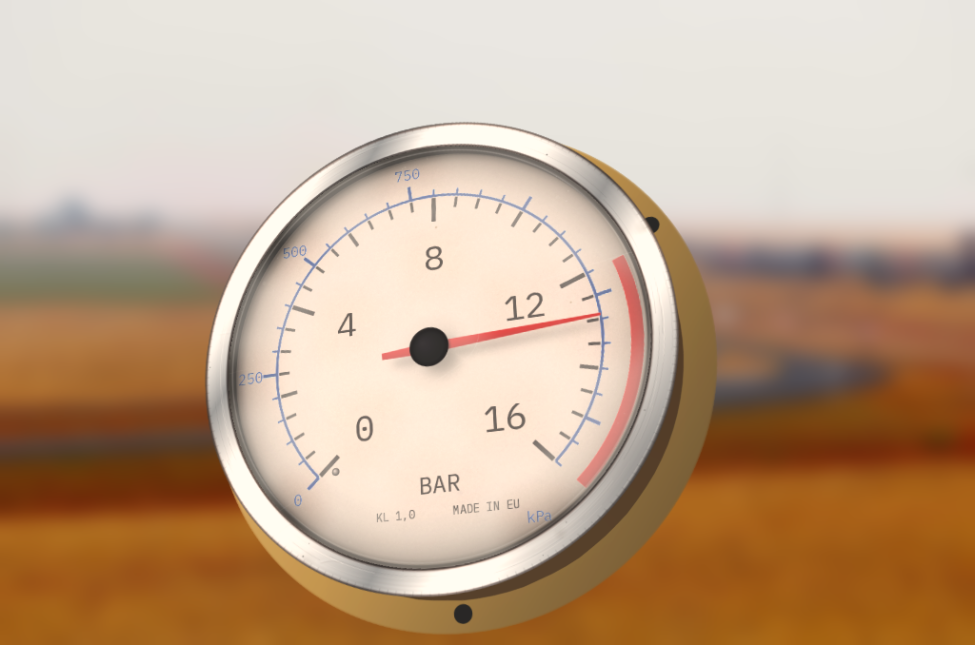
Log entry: 13 bar
